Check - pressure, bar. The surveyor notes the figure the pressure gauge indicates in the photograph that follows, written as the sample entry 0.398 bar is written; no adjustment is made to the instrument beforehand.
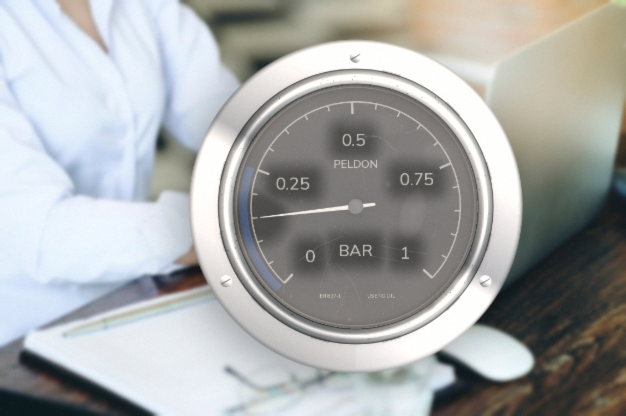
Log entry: 0.15 bar
